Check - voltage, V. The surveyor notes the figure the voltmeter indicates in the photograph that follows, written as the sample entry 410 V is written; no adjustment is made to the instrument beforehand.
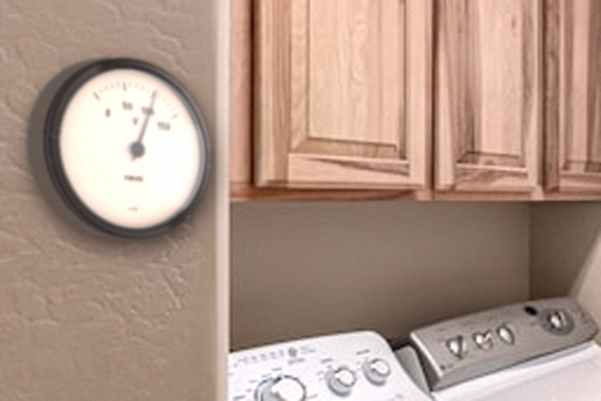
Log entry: 100 V
